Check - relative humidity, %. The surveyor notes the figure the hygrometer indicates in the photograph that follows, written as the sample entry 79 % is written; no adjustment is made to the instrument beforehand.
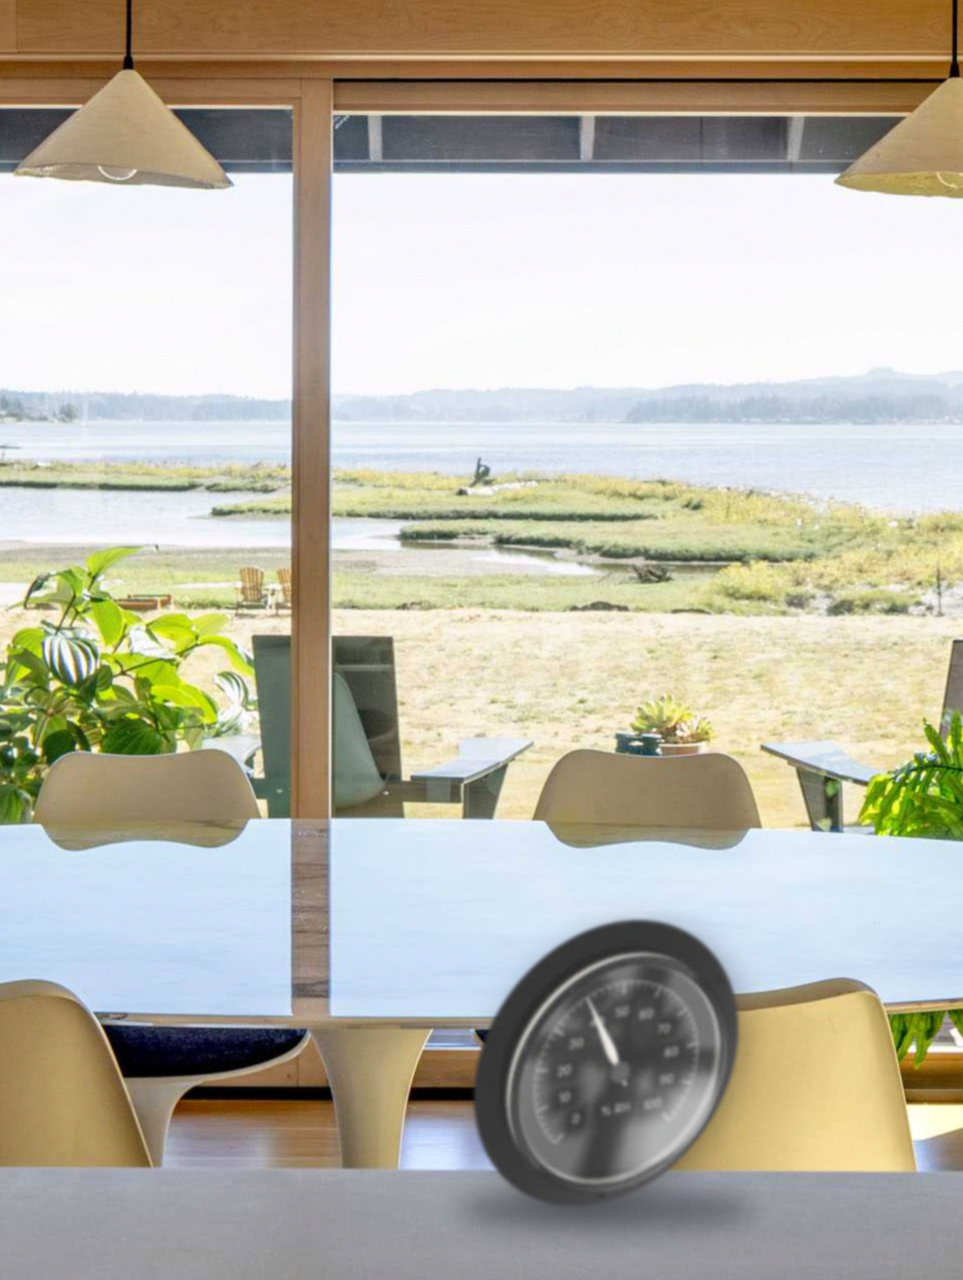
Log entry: 40 %
